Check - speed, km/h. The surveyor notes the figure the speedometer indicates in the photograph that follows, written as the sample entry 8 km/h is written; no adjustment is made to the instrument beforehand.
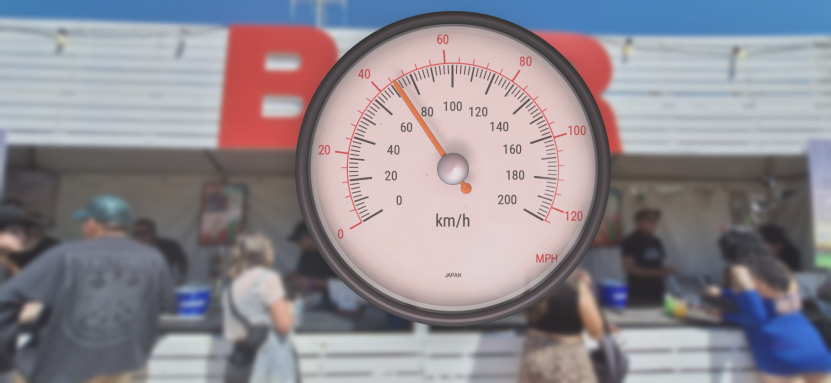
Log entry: 72 km/h
